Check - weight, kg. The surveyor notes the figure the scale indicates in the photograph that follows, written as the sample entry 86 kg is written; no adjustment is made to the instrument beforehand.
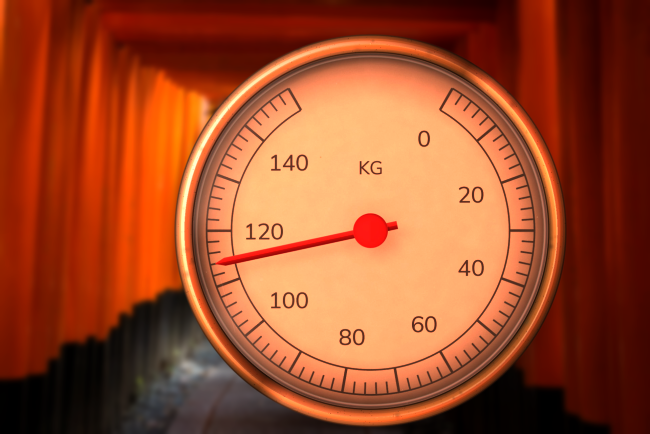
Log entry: 114 kg
